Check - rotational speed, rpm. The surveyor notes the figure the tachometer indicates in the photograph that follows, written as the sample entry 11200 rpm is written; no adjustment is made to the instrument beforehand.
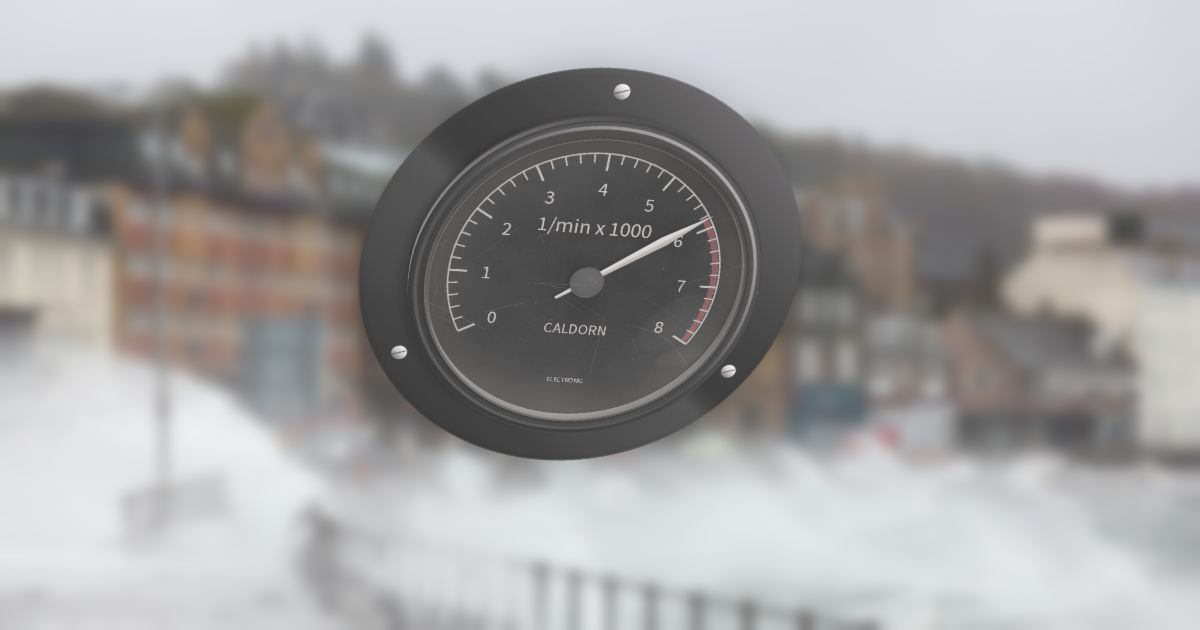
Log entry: 5800 rpm
